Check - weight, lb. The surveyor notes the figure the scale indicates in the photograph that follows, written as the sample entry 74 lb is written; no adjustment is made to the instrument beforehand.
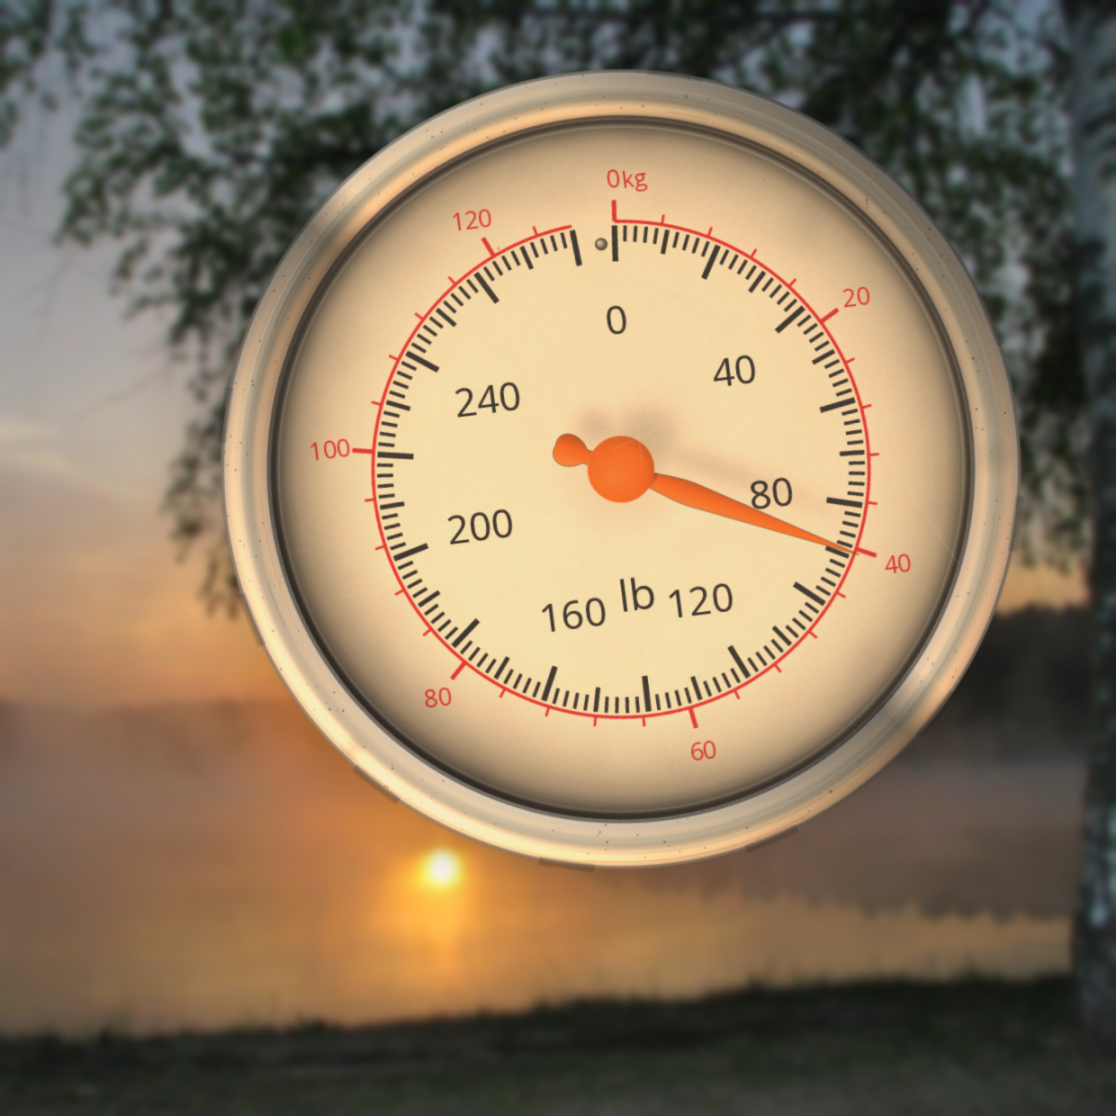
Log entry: 89 lb
